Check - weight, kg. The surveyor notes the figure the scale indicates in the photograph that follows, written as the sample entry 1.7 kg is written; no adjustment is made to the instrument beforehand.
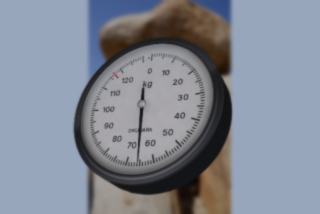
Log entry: 65 kg
